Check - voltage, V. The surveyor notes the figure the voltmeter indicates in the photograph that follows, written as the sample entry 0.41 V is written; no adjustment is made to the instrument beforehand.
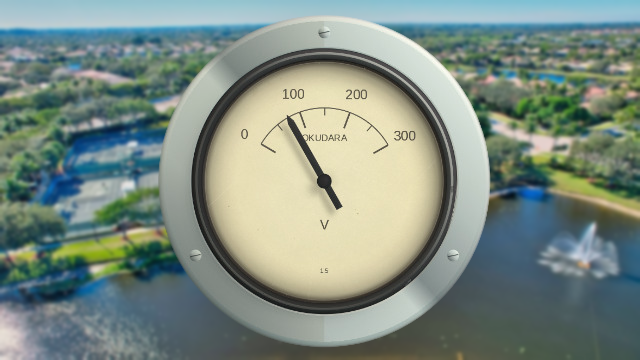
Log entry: 75 V
